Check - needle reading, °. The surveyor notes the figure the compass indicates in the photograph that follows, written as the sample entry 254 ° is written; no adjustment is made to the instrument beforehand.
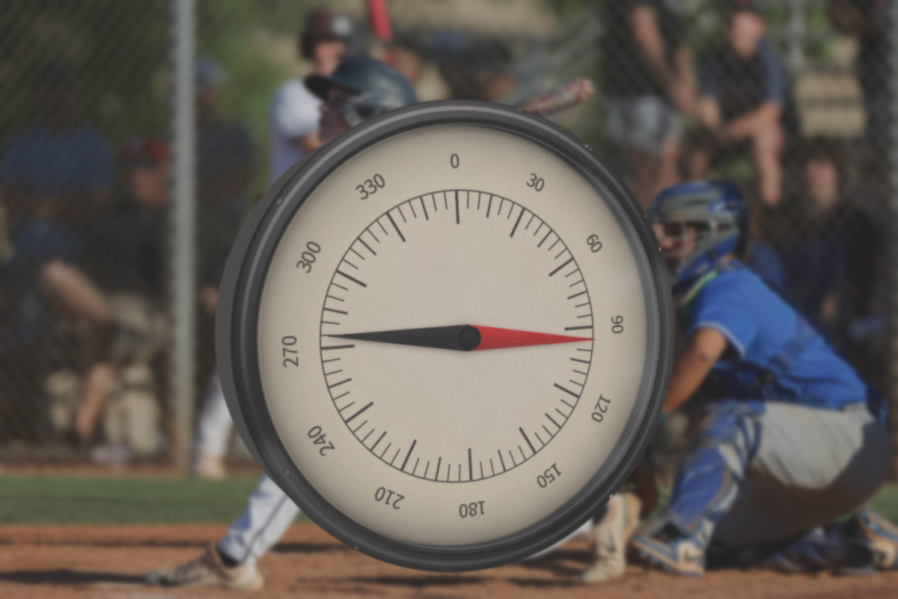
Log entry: 95 °
